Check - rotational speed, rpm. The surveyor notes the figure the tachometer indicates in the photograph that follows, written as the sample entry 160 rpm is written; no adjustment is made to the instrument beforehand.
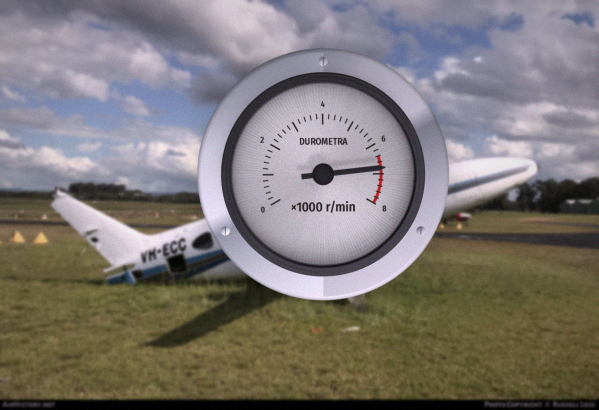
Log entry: 6800 rpm
